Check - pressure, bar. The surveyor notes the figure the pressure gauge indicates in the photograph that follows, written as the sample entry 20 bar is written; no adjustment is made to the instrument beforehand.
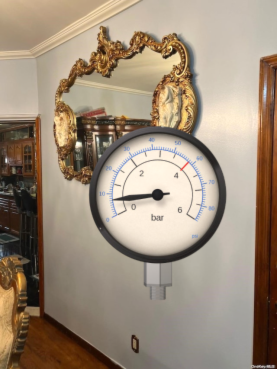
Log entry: 0.5 bar
